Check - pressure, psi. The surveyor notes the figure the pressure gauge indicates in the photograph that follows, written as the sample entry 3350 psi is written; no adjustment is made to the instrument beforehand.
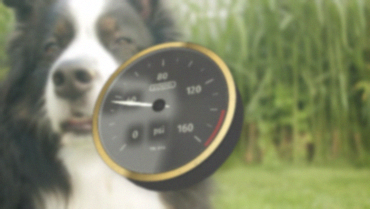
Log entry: 35 psi
